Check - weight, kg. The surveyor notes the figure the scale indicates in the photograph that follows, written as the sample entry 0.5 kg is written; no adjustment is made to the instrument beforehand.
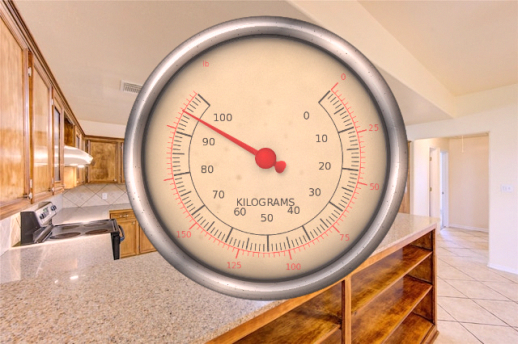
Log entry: 95 kg
